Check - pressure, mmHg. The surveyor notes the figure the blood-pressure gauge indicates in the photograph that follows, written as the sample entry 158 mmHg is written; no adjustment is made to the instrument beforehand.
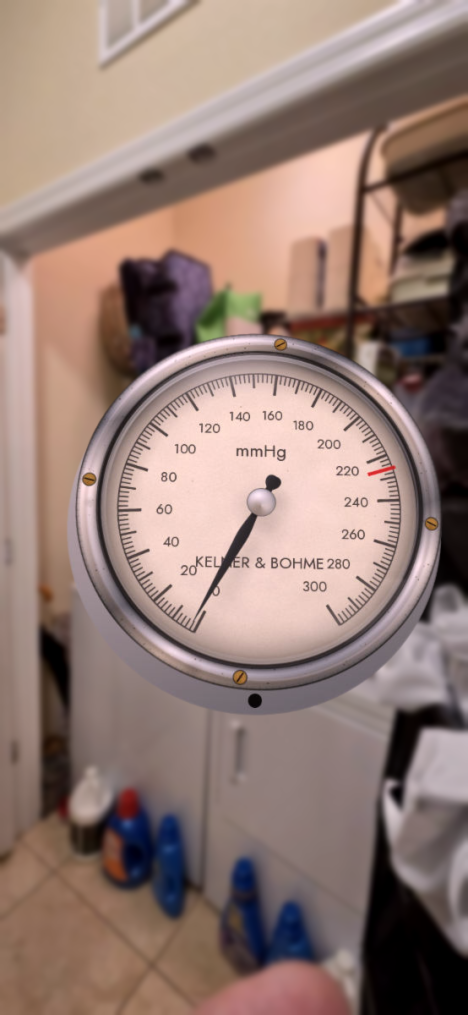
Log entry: 2 mmHg
